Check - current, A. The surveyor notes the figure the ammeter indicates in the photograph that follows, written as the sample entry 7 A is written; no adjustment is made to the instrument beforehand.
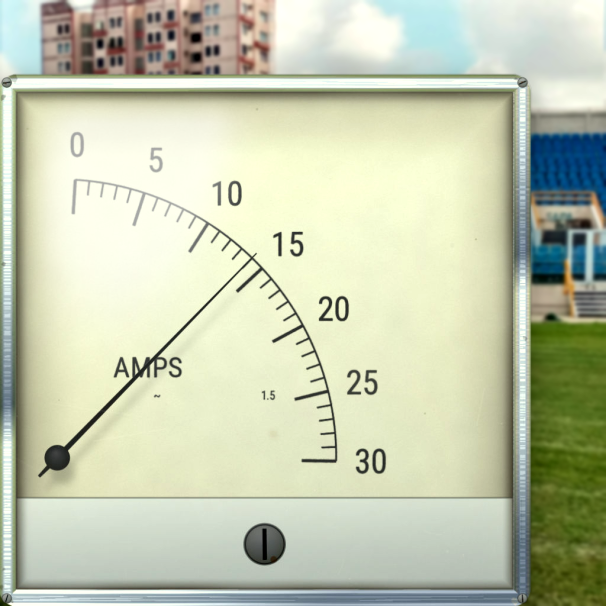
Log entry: 14 A
